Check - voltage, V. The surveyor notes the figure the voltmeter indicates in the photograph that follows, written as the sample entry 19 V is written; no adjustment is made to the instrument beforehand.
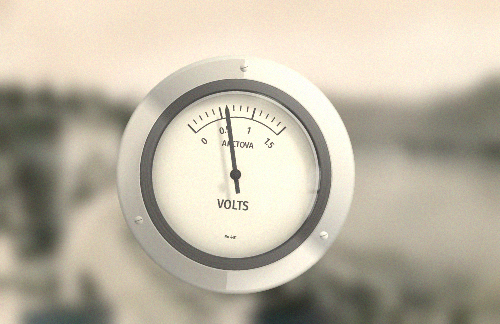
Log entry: 0.6 V
